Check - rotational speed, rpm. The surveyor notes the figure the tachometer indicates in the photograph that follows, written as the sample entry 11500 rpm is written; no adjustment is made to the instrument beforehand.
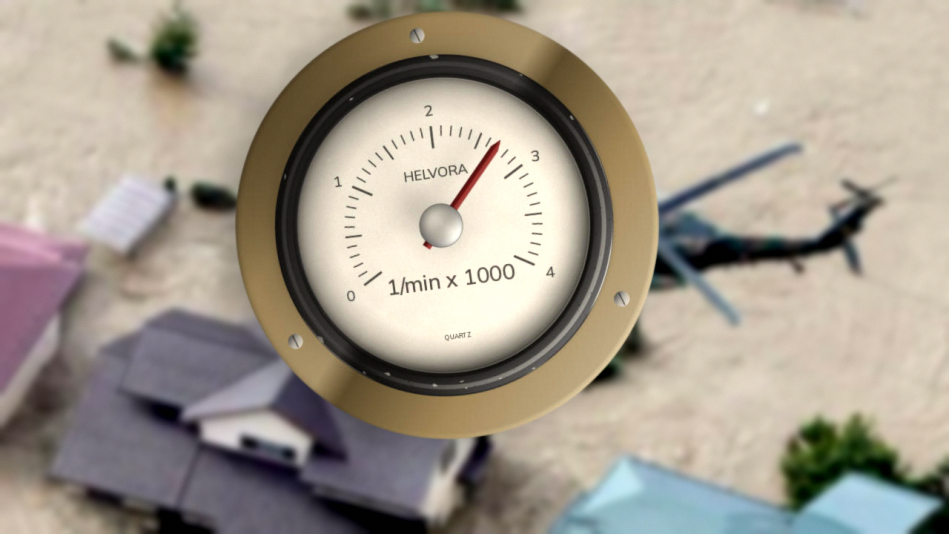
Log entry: 2700 rpm
